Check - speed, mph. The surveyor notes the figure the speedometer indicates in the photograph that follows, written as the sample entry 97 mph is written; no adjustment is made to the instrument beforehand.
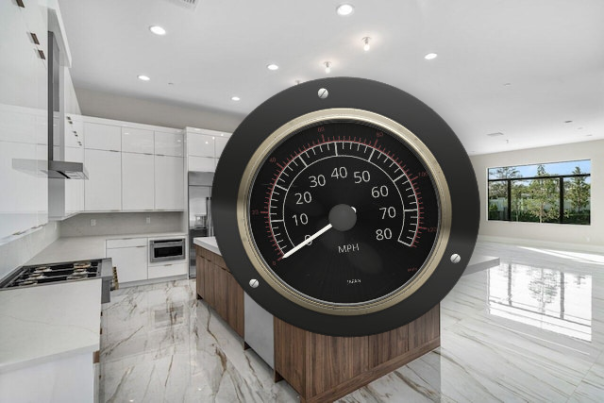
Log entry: 0 mph
